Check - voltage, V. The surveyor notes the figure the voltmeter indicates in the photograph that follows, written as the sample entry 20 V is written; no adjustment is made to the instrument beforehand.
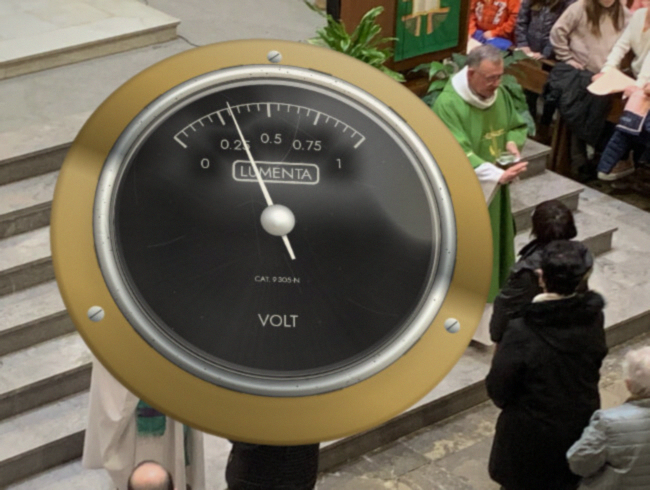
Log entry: 0.3 V
